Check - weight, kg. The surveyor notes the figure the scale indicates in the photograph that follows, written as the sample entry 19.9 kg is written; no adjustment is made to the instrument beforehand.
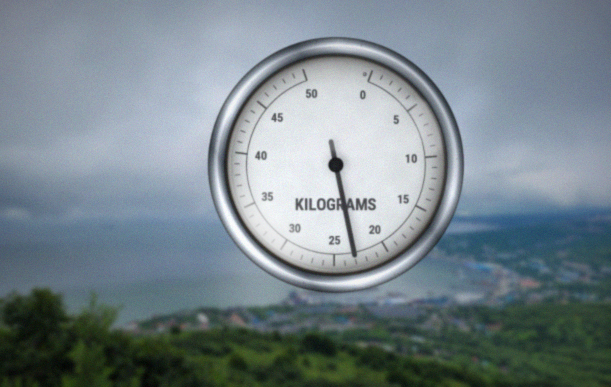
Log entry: 23 kg
